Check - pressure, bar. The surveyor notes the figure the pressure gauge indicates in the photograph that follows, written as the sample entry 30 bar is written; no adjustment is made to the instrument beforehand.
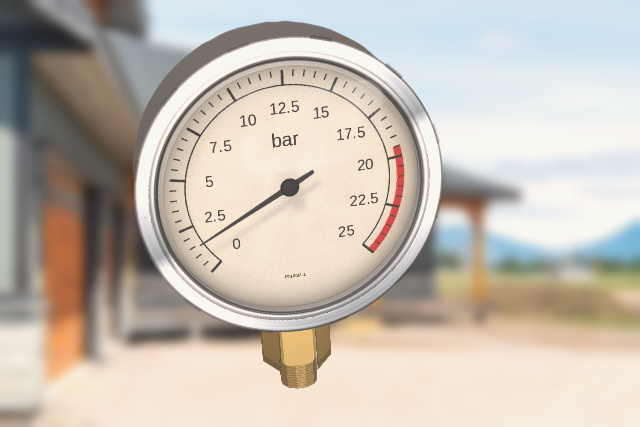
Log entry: 1.5 bar
